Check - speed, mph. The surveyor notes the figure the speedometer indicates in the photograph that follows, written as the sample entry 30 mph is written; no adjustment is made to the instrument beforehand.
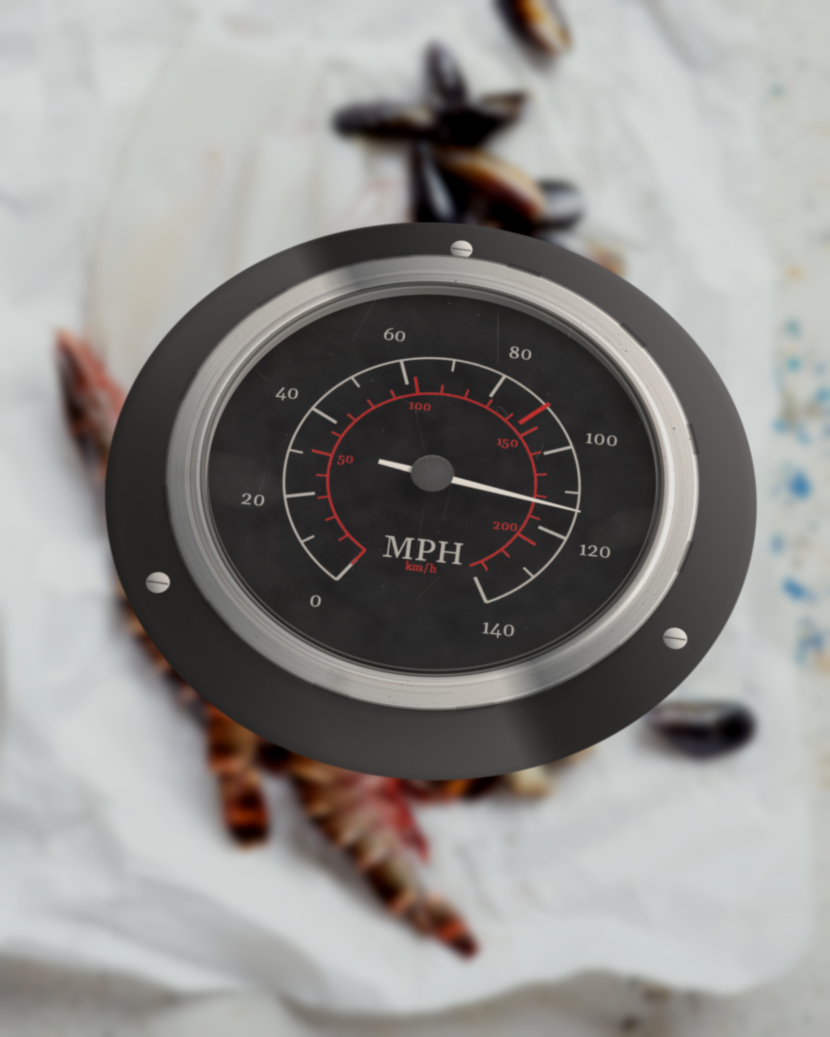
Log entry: 115 mph
